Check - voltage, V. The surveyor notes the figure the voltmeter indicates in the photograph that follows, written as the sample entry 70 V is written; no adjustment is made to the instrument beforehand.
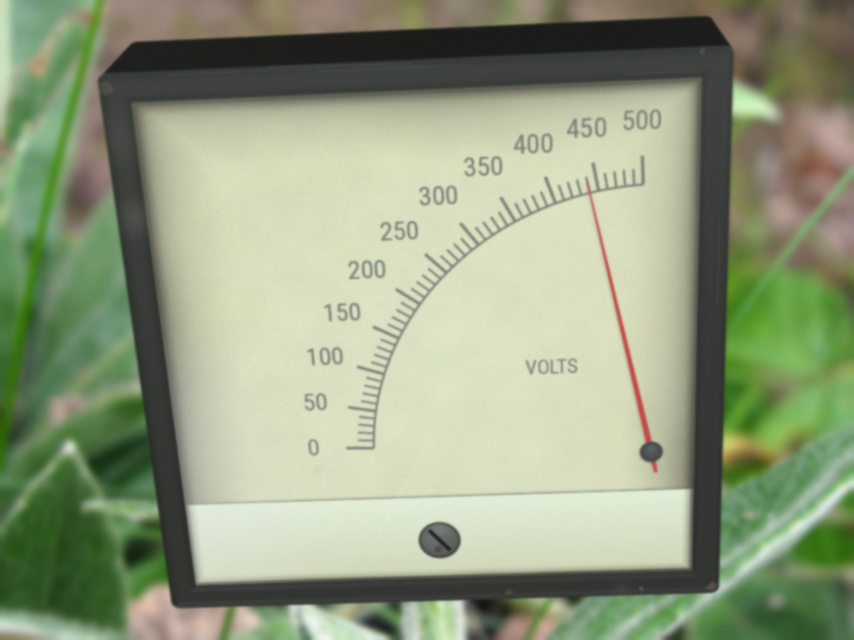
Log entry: 440 V
